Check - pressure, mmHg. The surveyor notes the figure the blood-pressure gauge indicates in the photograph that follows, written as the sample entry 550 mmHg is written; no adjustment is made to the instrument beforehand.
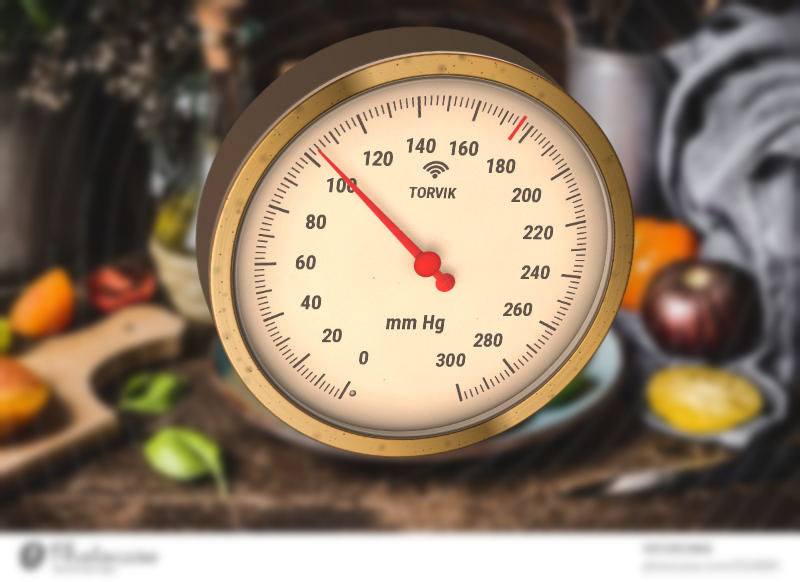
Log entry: 104 mmHg
